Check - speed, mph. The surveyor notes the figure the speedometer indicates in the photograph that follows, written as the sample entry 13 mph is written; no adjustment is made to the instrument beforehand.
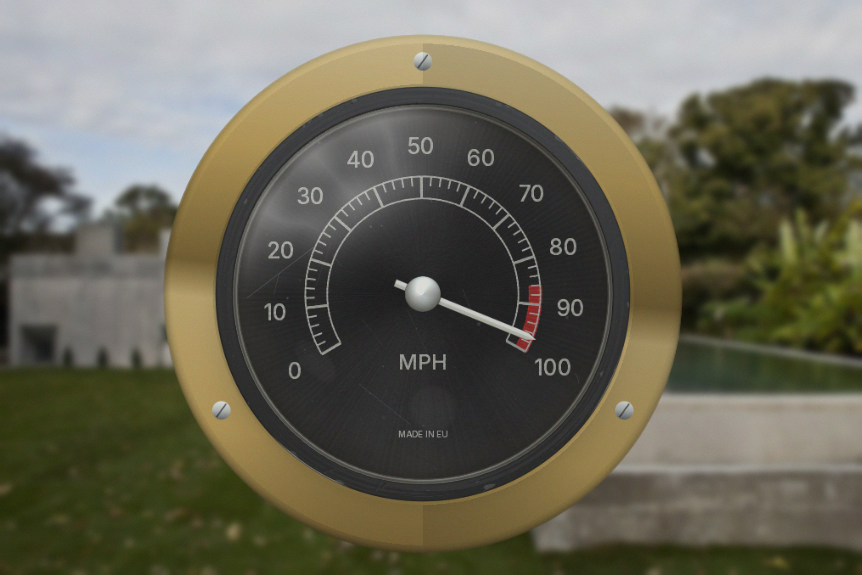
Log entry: 97 mph
